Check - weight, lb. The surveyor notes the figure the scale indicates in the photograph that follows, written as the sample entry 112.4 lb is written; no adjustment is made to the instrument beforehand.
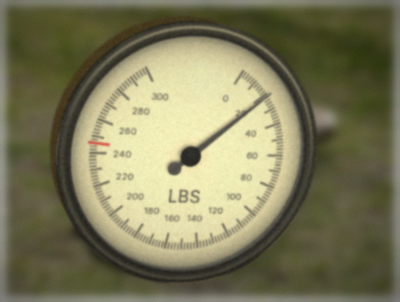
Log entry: 20 lb
